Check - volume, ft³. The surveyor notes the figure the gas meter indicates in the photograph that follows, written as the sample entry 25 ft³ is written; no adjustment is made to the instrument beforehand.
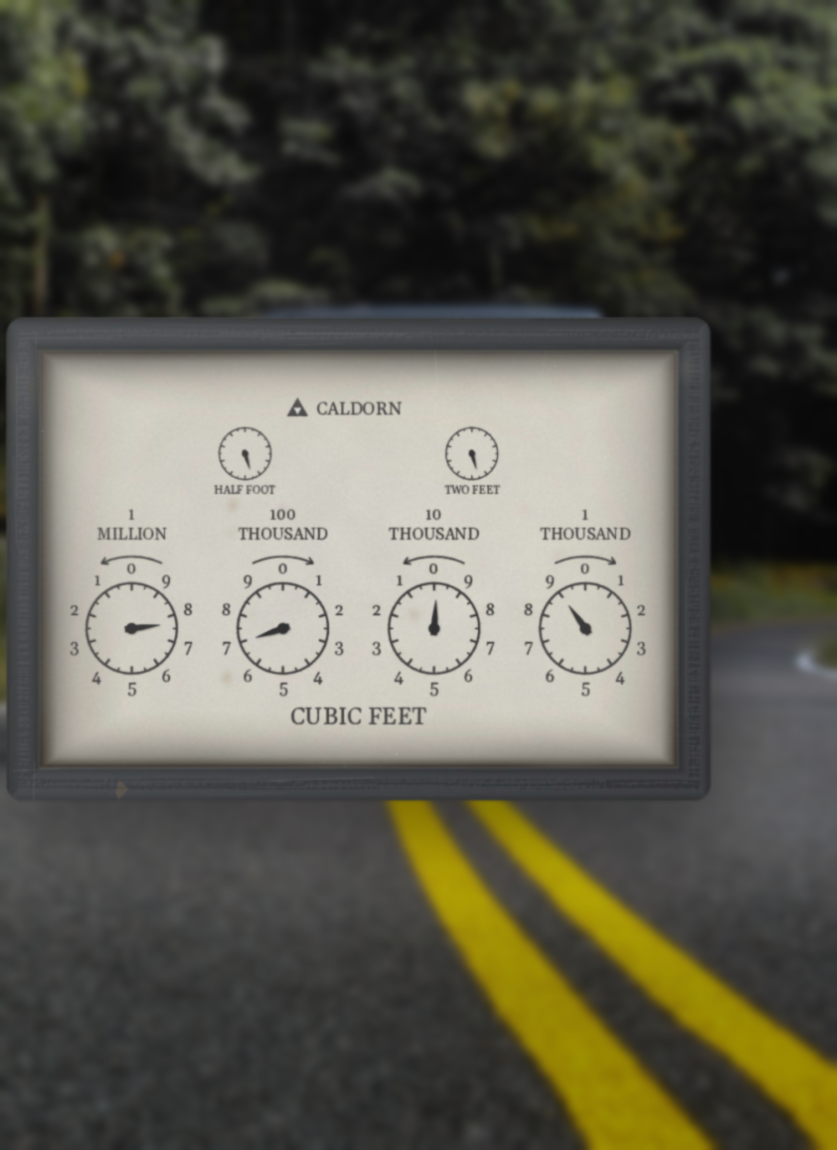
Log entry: 769900 ft³
